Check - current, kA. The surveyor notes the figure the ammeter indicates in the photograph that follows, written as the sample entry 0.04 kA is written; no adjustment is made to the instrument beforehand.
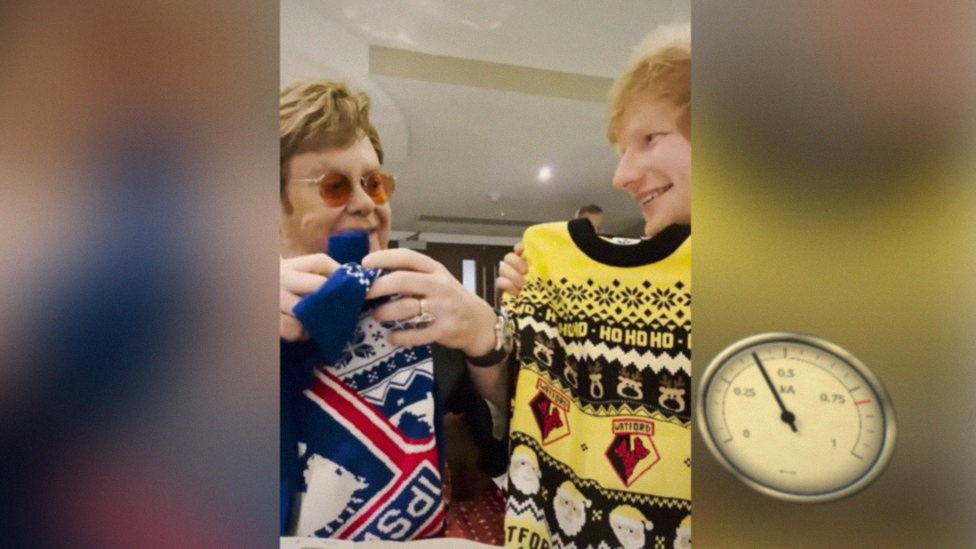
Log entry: 0.4 kA
